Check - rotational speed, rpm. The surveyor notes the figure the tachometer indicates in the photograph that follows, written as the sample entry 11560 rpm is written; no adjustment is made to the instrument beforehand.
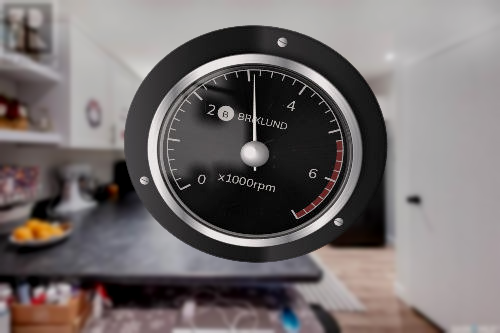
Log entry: 3100 rpm
